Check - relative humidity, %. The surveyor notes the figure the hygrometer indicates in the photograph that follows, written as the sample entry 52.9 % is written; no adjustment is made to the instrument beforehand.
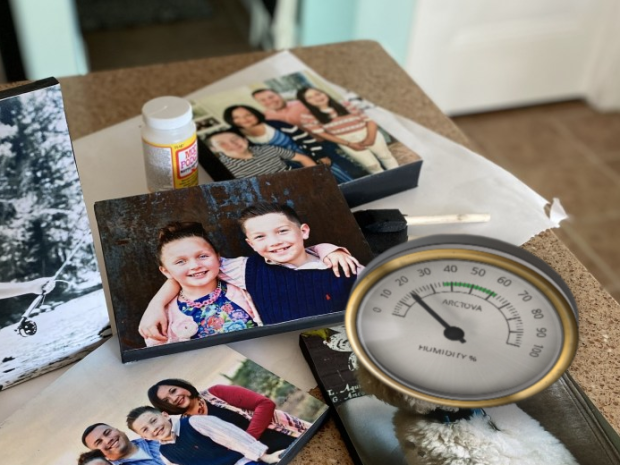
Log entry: 20 %
